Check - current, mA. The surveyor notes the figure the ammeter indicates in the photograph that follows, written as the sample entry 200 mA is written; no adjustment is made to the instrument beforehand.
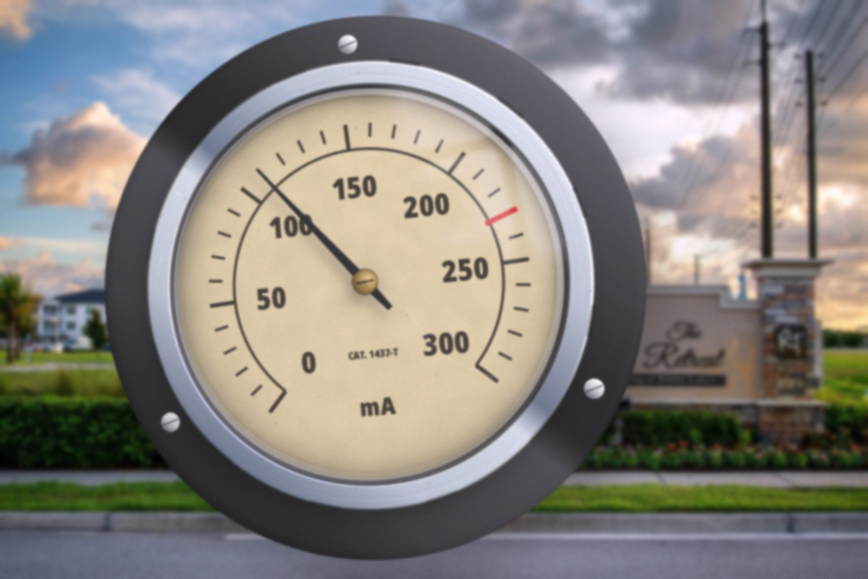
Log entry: 110 mA
